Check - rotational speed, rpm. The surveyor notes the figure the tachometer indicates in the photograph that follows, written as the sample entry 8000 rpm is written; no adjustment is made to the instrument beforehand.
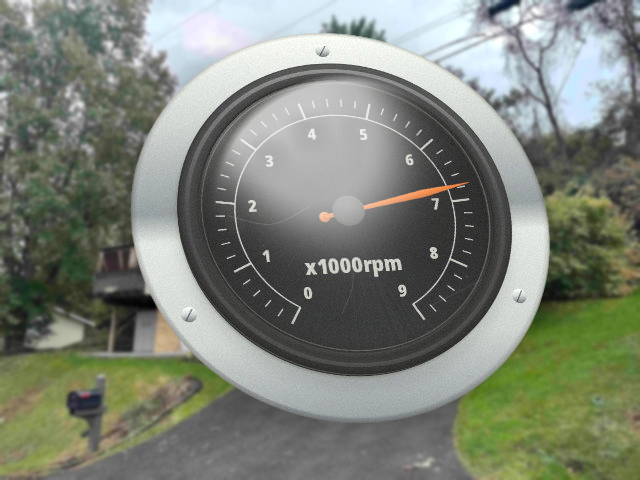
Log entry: 6800 rpm
